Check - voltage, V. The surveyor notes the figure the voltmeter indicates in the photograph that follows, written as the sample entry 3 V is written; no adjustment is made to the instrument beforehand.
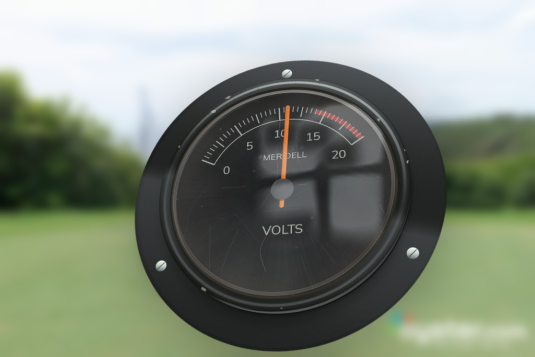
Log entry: 11 V
